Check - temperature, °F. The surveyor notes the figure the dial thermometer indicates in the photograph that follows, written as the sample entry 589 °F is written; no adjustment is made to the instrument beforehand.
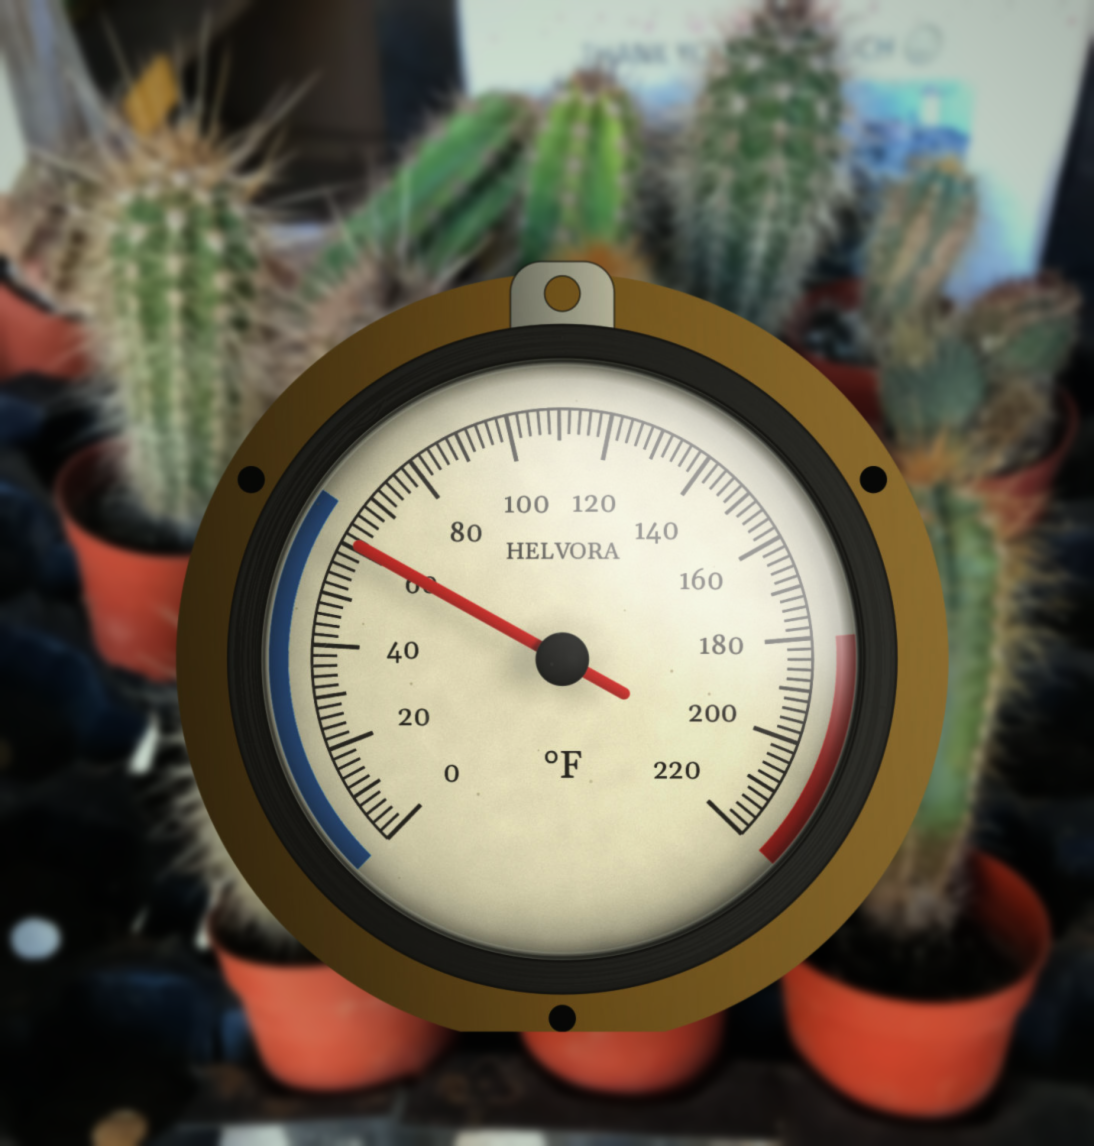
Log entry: 61 °F
